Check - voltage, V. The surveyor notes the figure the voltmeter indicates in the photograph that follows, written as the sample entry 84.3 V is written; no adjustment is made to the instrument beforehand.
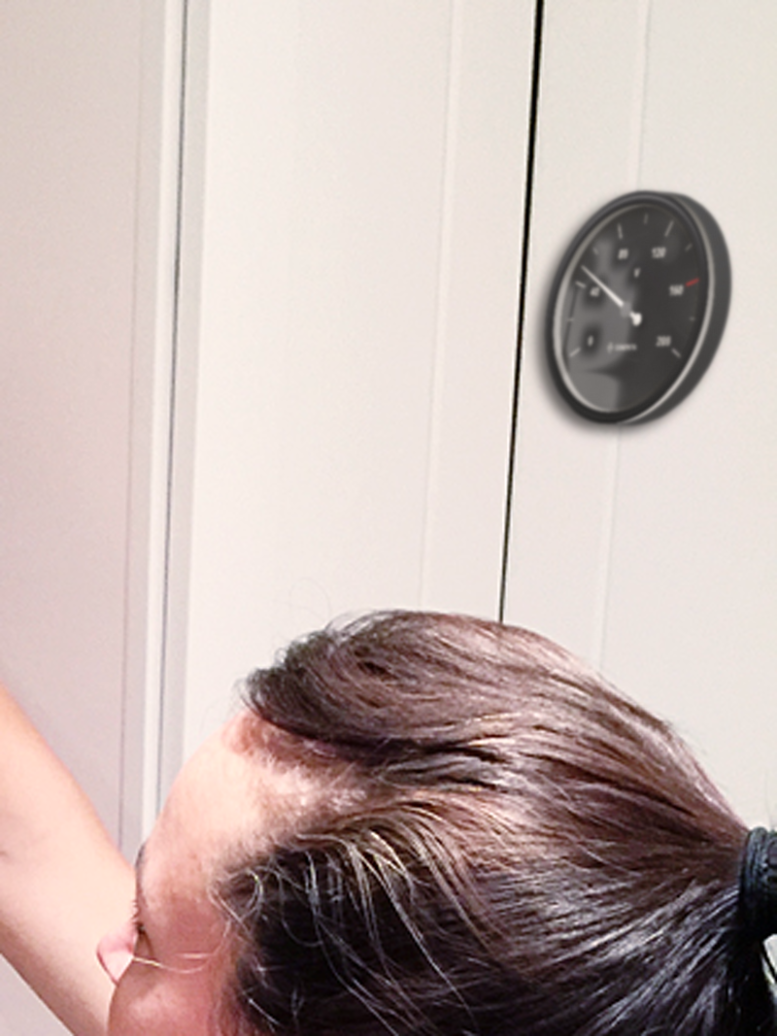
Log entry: 50 V
